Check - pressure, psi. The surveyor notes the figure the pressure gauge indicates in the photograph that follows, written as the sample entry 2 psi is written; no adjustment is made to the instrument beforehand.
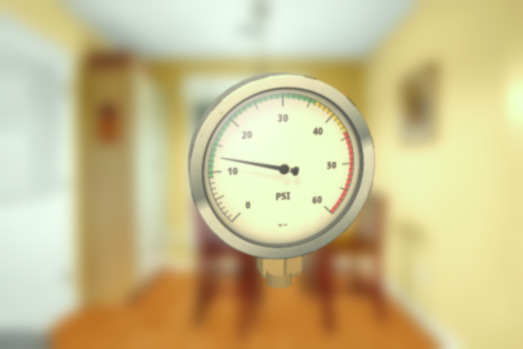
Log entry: 13 psi
